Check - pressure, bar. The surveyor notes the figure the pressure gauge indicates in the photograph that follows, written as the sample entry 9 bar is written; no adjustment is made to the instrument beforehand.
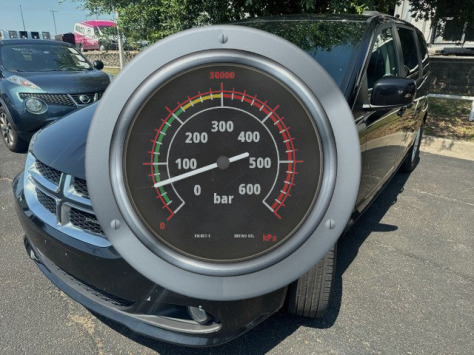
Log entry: 60 bar
